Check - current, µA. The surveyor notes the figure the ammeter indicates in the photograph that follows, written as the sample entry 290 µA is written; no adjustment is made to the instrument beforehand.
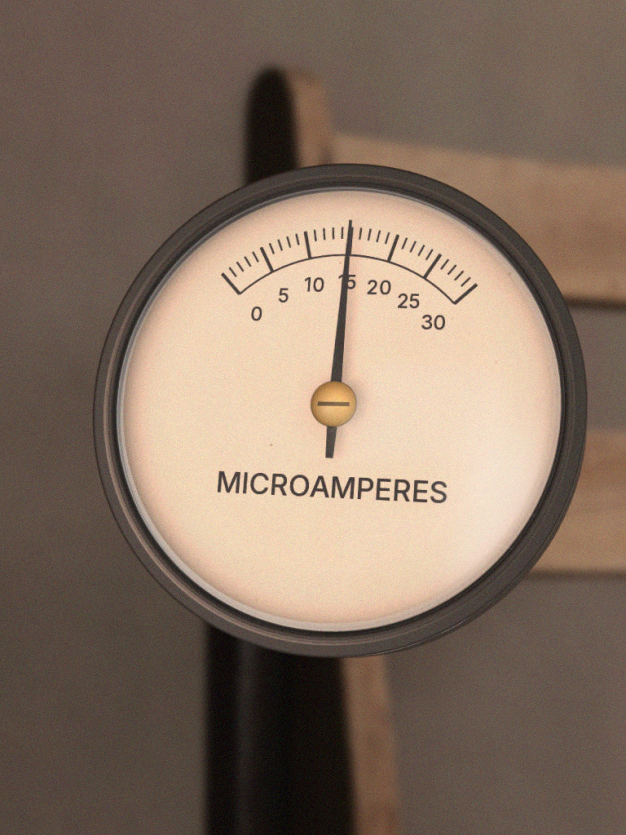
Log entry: 15 µA
